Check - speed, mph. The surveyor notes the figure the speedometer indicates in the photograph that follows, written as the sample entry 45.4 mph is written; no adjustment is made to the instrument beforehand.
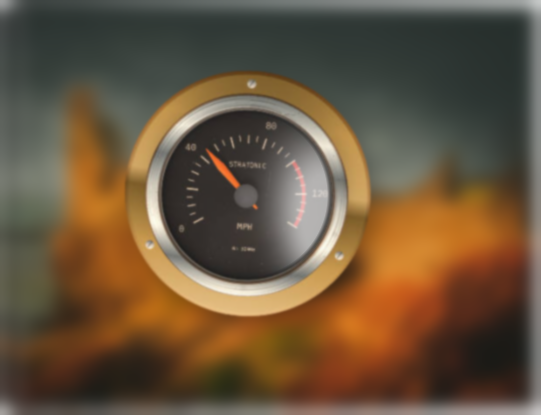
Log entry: 45 mph
